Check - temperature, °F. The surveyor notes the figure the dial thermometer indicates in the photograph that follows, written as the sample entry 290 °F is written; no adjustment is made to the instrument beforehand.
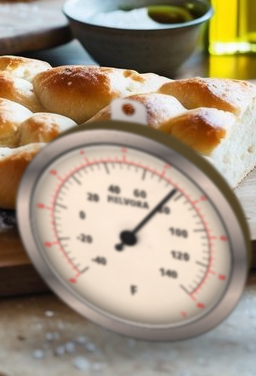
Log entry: 76 °F
